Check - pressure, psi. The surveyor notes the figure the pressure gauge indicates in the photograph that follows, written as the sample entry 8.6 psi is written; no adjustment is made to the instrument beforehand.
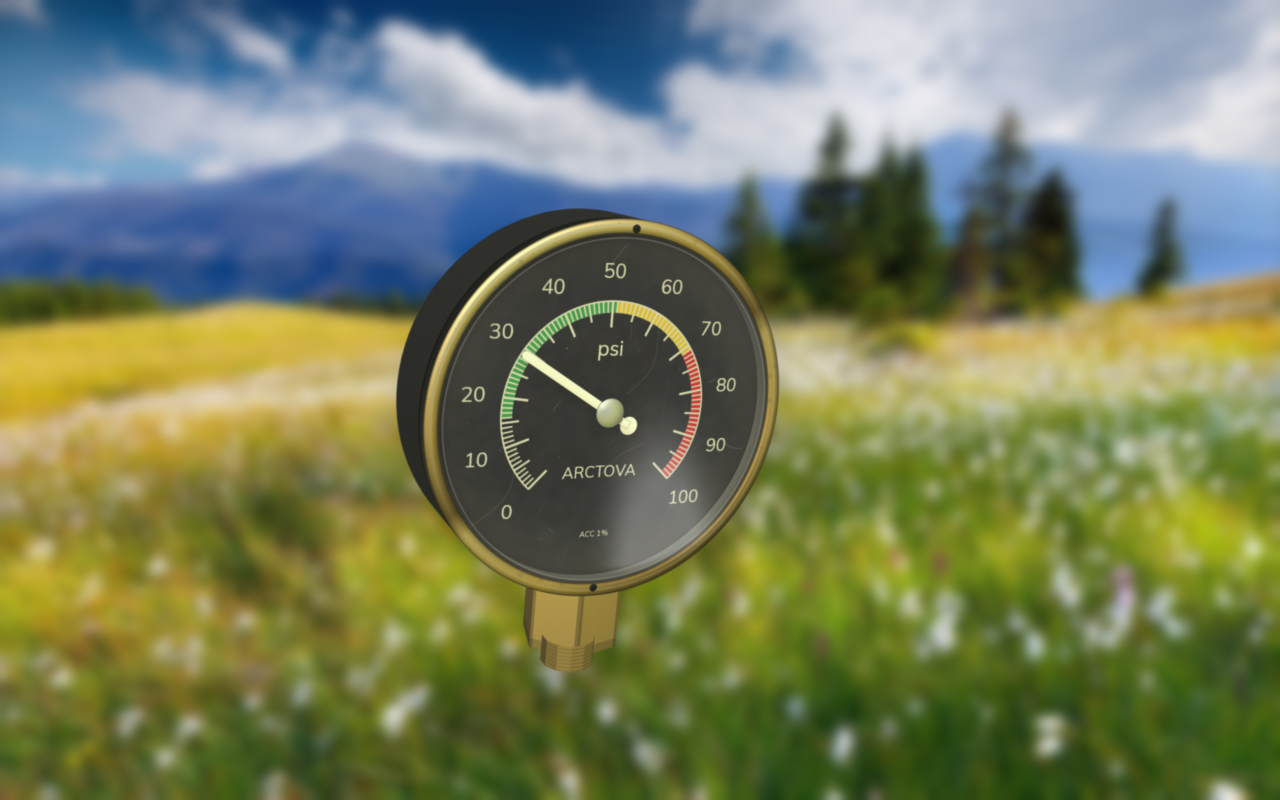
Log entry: 29 psi
